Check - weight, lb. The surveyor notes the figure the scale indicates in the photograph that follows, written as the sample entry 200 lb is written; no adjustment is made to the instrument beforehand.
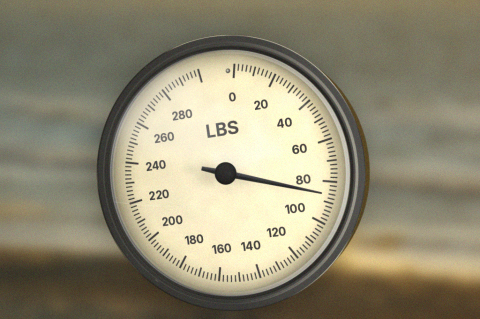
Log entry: 86 lb
